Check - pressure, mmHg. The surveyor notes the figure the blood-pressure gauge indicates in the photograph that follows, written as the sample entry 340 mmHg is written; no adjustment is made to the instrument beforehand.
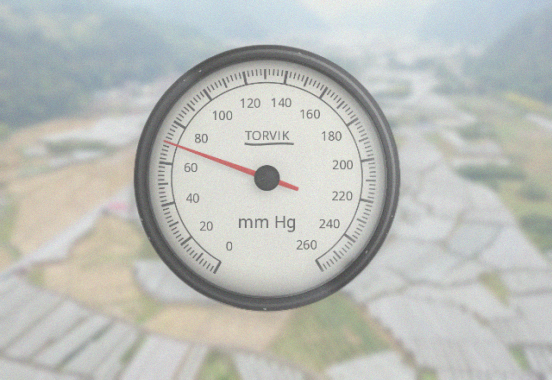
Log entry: 70 mmHg
